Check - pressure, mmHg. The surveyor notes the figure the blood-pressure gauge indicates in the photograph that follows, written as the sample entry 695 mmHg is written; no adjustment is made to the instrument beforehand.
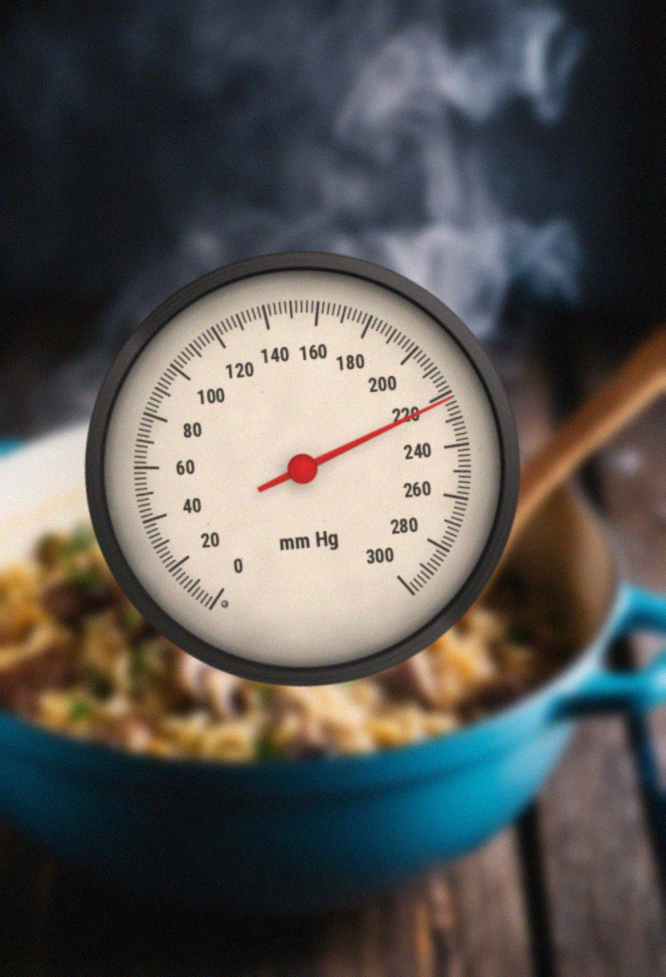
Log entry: 222 mmHg
